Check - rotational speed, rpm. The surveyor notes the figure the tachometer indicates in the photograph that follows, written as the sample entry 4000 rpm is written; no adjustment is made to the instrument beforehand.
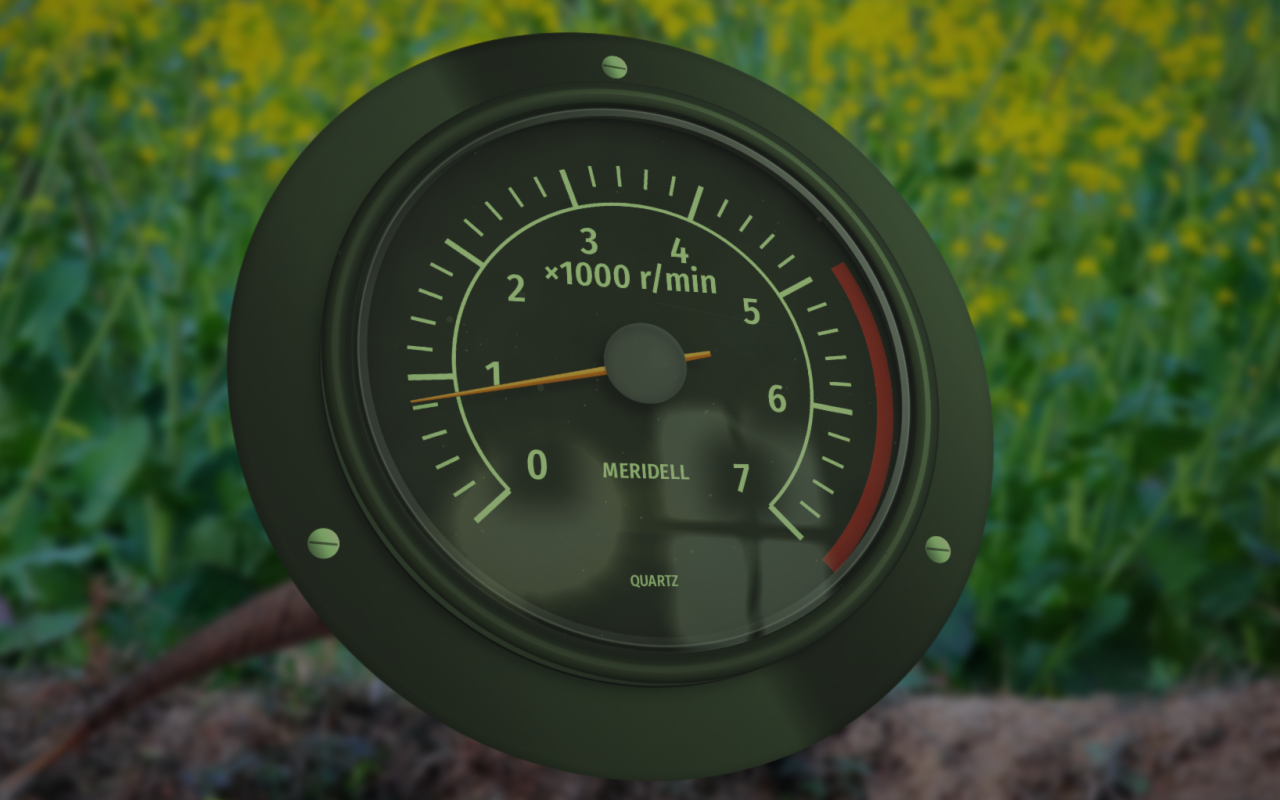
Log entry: 800 rpm
